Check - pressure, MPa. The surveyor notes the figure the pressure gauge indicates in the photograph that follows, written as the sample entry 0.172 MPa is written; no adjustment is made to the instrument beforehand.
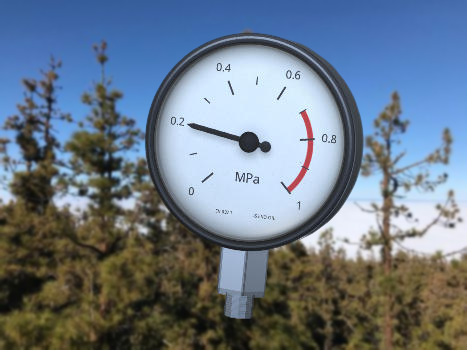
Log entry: 0.2 MPa
